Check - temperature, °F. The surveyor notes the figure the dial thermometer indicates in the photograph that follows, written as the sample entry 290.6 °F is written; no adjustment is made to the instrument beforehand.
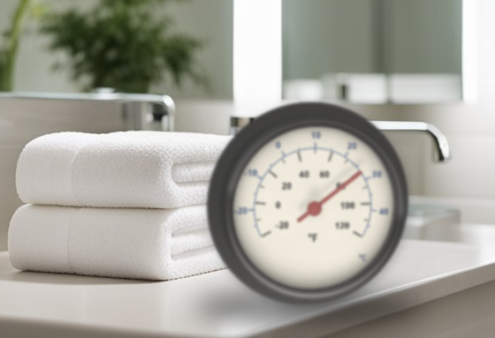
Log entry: 80 °F
